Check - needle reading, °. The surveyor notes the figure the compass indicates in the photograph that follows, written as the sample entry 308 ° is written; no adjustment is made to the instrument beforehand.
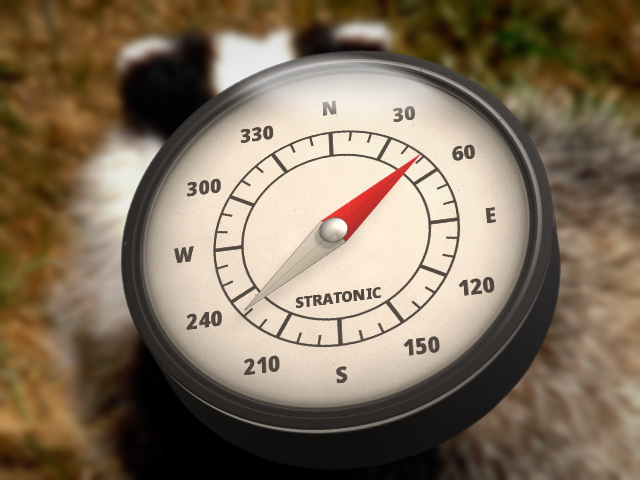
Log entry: 50 °
